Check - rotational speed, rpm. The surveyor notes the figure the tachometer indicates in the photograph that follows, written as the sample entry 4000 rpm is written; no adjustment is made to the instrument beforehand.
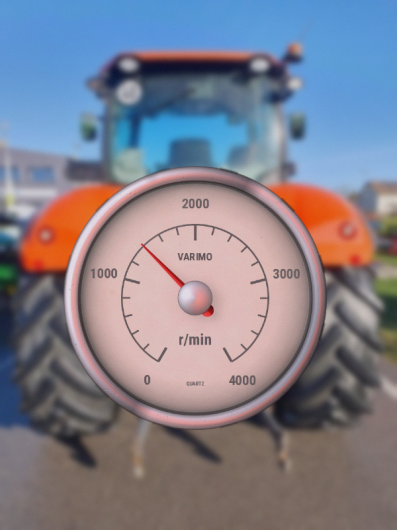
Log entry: 1400 rpm
